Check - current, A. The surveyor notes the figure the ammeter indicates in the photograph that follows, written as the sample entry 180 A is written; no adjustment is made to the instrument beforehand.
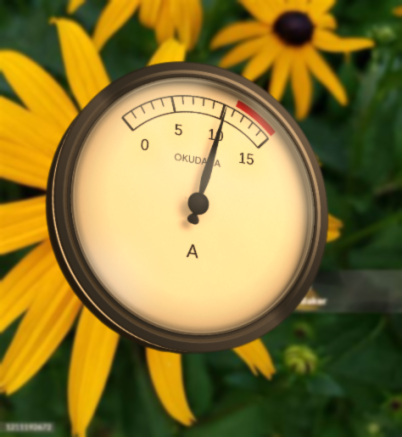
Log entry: 10 A
